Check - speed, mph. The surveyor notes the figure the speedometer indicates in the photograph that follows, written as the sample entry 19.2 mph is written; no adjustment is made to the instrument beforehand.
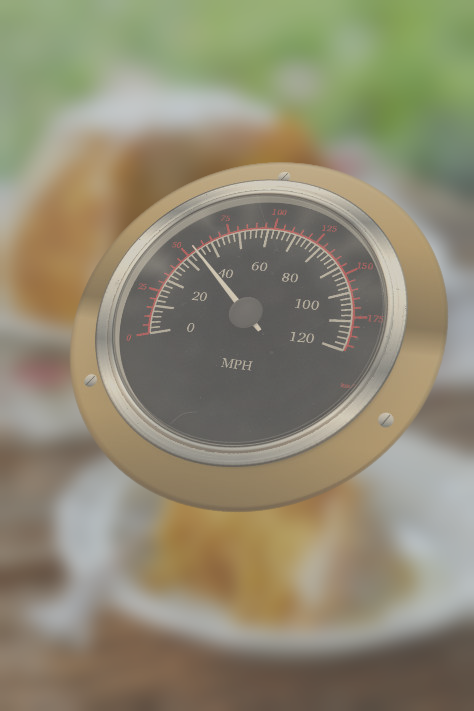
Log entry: 34 mph
